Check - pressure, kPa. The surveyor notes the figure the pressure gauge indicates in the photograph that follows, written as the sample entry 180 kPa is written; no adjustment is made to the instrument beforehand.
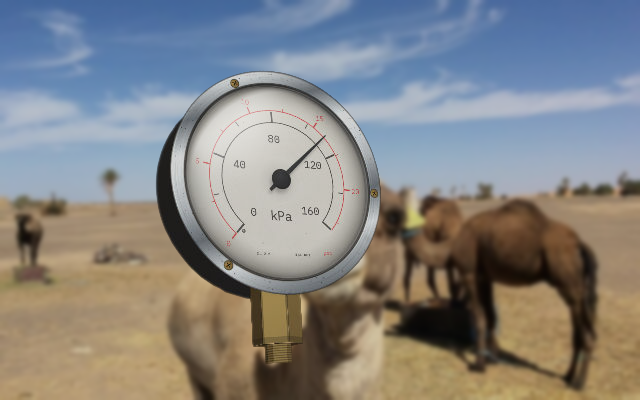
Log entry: 110 kPa
